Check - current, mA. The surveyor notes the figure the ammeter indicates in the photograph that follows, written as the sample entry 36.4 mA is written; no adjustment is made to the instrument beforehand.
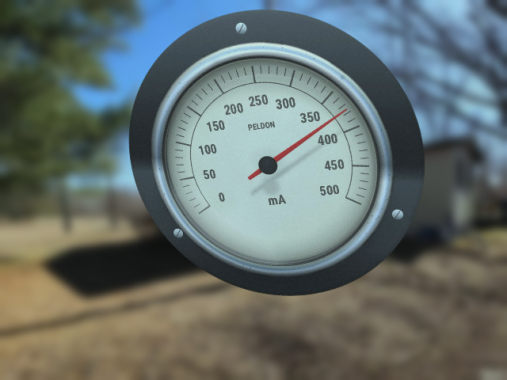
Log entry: 375 mA
